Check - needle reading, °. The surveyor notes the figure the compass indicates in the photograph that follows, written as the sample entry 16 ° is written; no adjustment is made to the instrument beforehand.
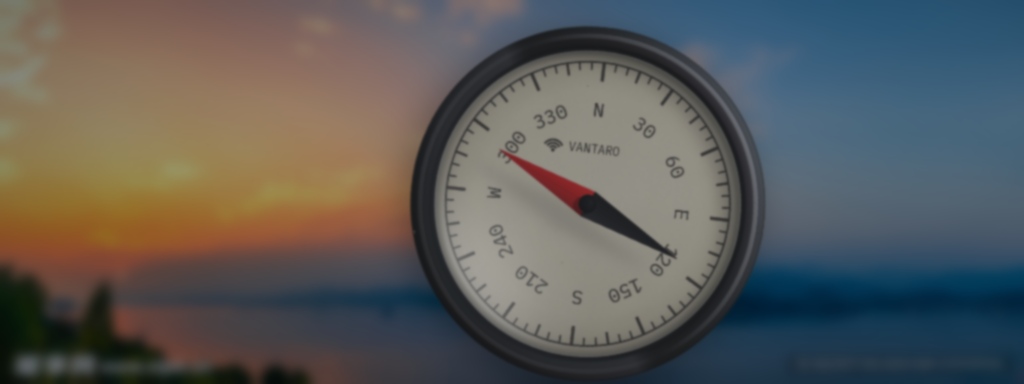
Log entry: 295 °
